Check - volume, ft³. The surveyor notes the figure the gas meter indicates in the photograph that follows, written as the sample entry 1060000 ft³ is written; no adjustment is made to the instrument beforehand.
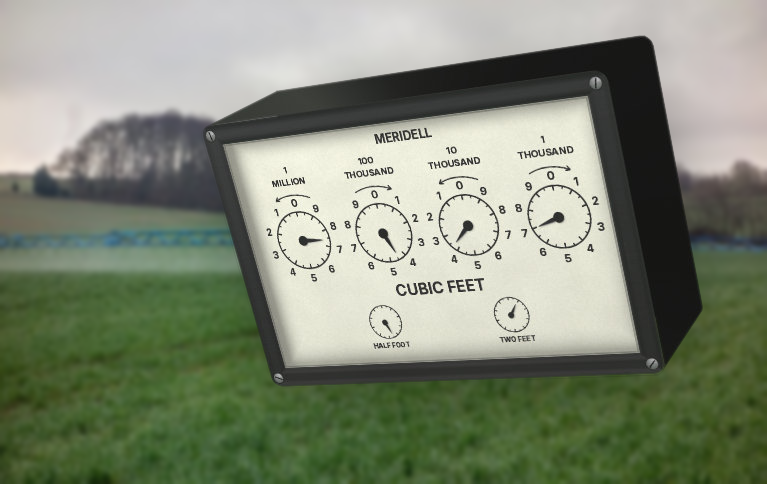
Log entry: 743700 ft³
